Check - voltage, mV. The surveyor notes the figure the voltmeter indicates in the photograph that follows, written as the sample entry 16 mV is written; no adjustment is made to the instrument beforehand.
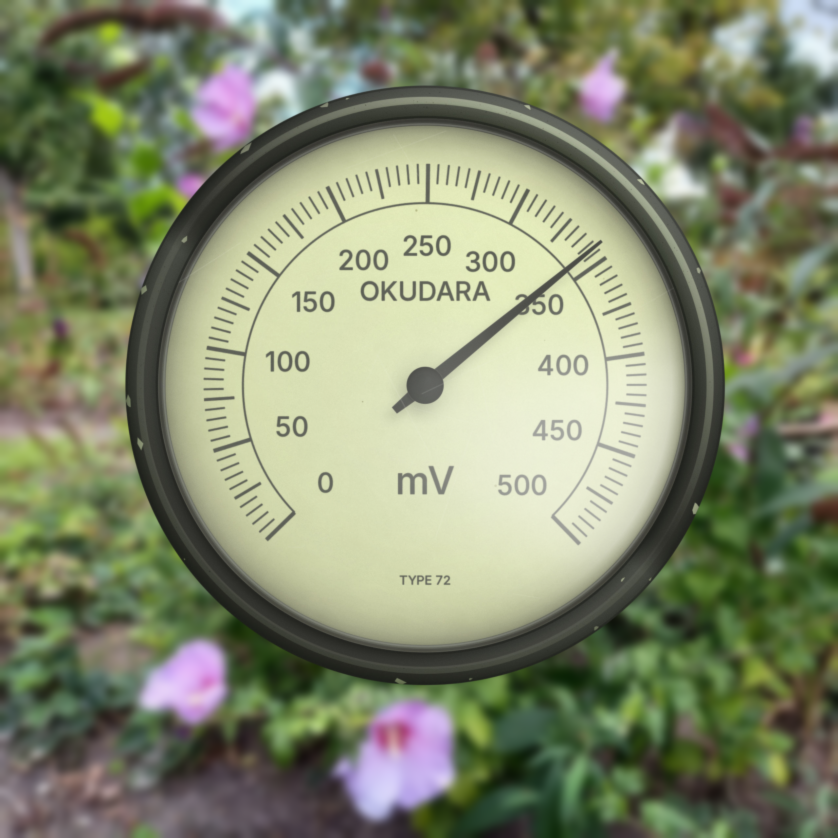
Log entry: 342.5 mV
